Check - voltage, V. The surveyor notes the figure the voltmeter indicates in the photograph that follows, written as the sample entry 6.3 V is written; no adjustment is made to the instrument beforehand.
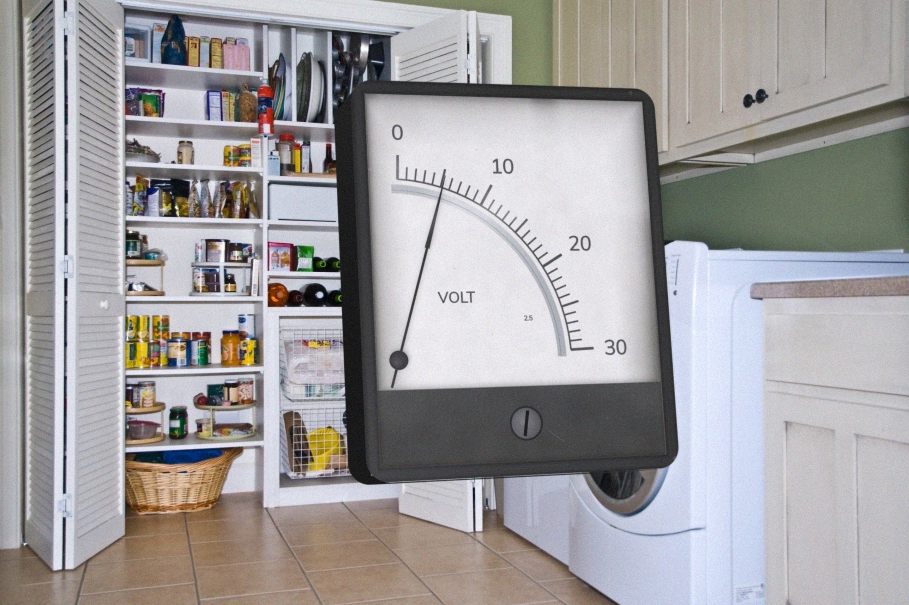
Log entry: 5 V
